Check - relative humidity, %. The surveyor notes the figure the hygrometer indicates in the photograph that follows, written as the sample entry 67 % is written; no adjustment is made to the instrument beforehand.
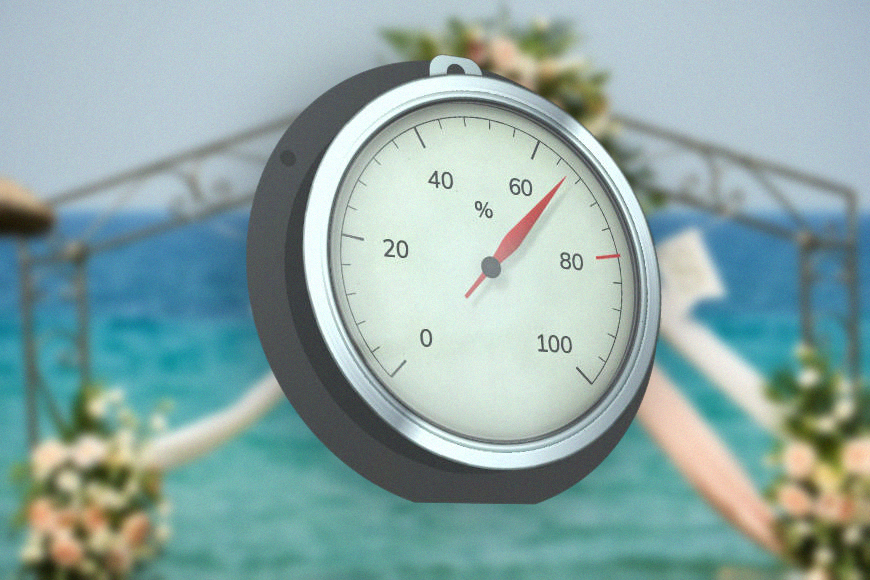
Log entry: 66 %
